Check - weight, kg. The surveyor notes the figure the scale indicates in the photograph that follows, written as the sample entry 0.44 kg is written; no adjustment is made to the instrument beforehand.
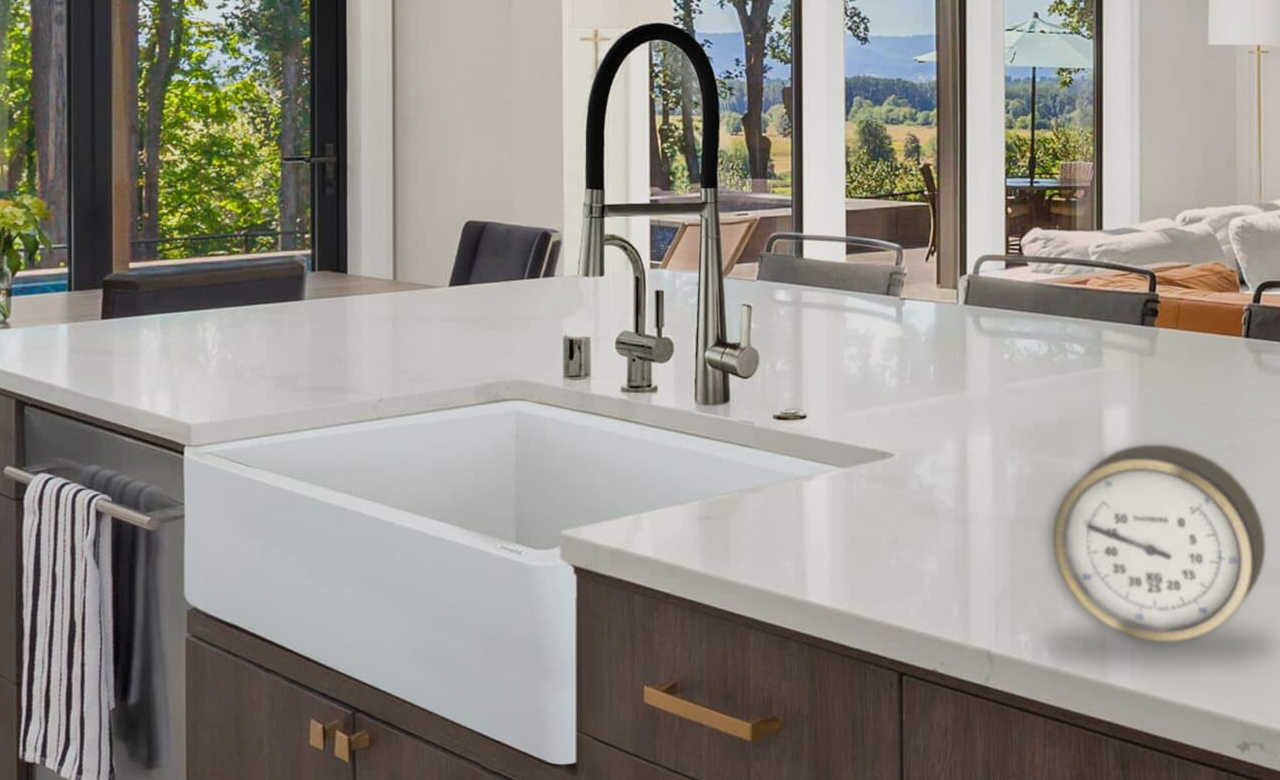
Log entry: 45 kg
